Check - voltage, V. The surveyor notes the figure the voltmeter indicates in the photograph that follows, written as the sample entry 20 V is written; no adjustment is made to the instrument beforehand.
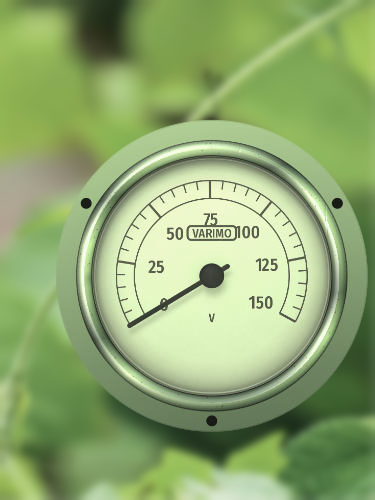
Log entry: 0 V
